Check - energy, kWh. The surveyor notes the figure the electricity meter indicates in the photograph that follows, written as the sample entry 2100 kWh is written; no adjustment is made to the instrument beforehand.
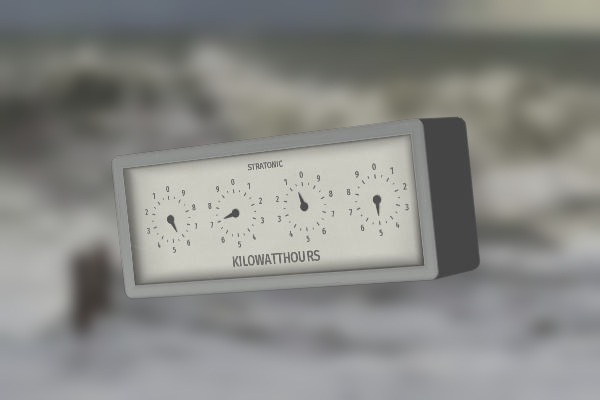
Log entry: 5705 kWh
